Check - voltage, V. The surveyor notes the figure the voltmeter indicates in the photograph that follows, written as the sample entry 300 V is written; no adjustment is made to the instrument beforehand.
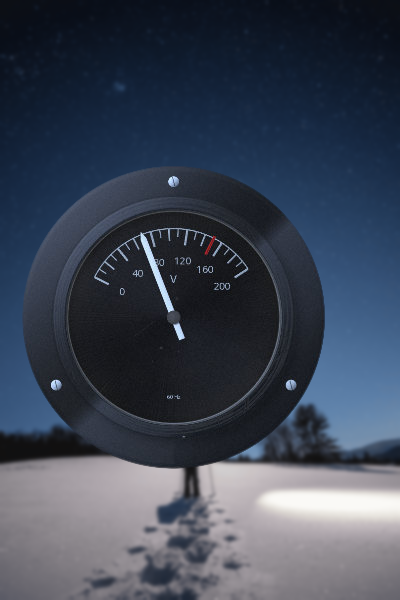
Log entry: 70 V
